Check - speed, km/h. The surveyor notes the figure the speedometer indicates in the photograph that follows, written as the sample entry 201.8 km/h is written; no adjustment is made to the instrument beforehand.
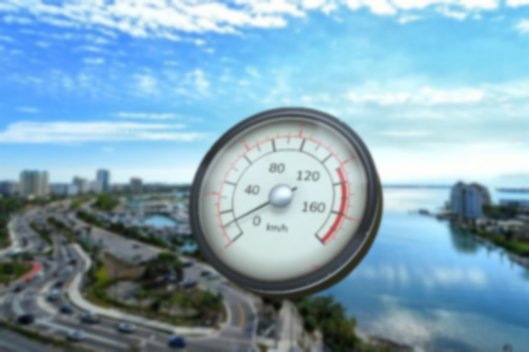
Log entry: 10 km/h
